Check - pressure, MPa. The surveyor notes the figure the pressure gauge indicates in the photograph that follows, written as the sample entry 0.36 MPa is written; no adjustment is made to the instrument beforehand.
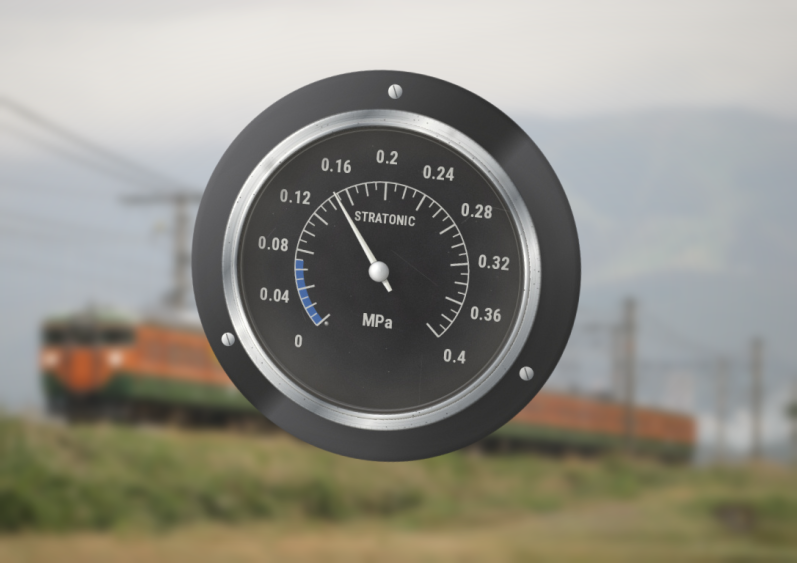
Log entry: 0.15 MPa
